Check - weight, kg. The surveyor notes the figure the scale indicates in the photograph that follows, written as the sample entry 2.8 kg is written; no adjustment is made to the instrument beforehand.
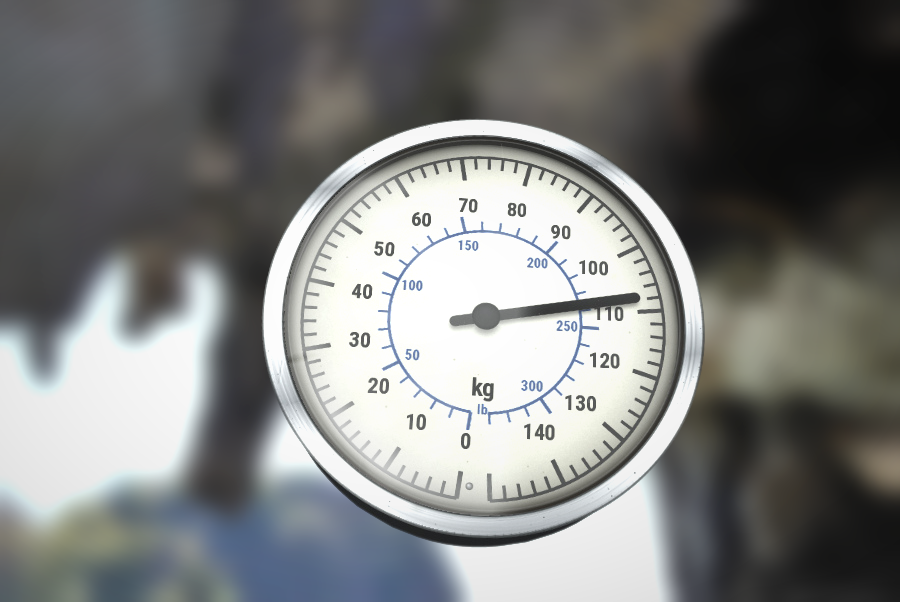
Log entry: 108 kg
